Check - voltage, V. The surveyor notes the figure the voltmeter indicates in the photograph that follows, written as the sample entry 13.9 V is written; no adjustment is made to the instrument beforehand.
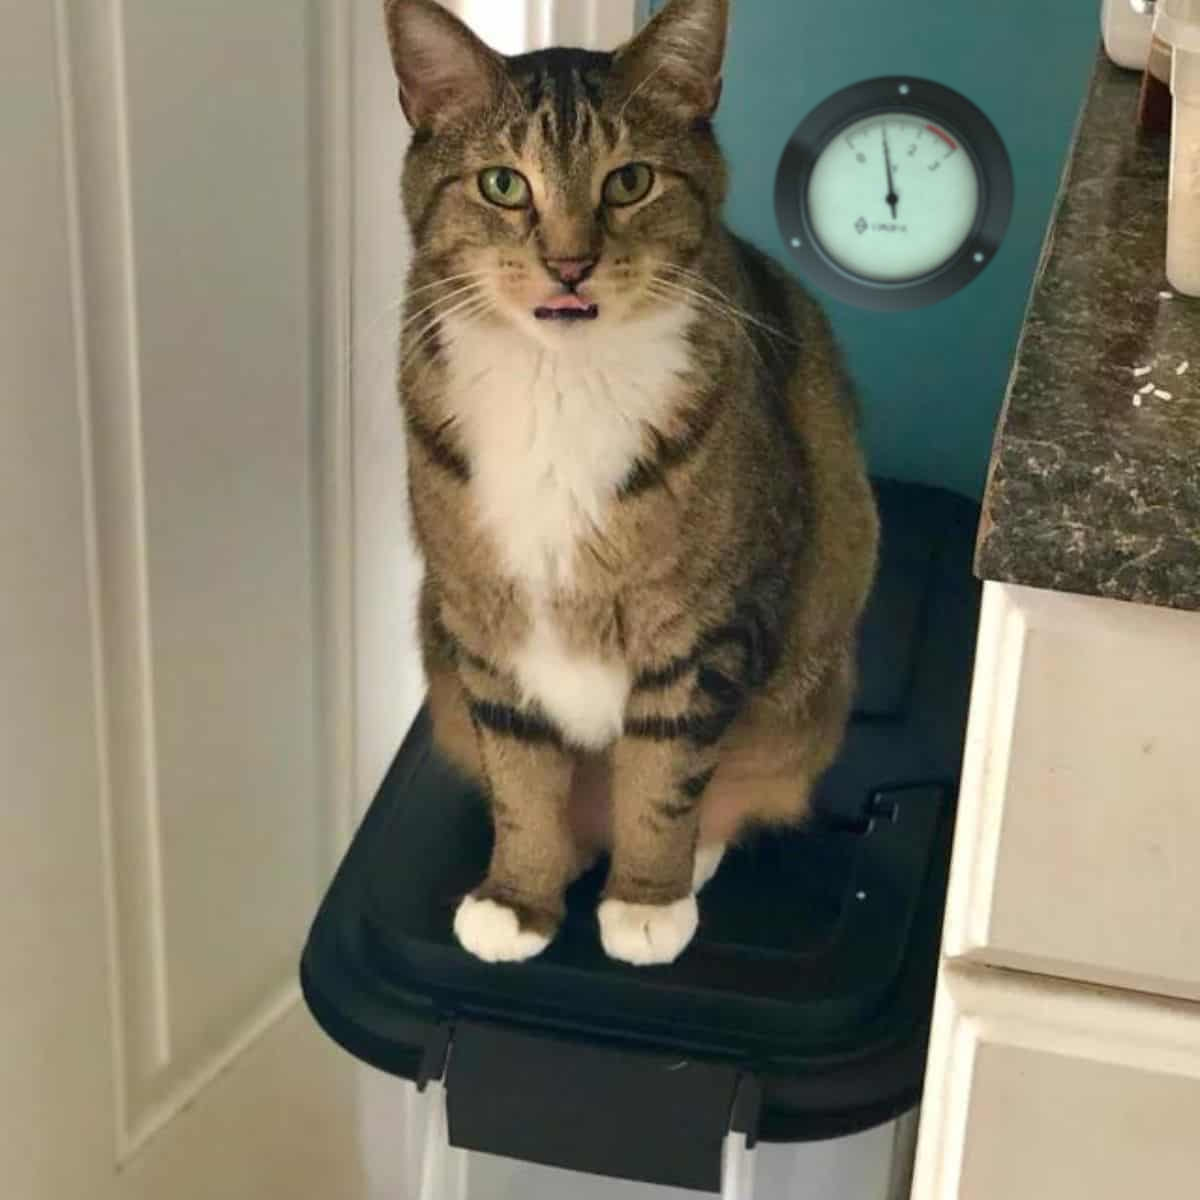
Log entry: 1 V
